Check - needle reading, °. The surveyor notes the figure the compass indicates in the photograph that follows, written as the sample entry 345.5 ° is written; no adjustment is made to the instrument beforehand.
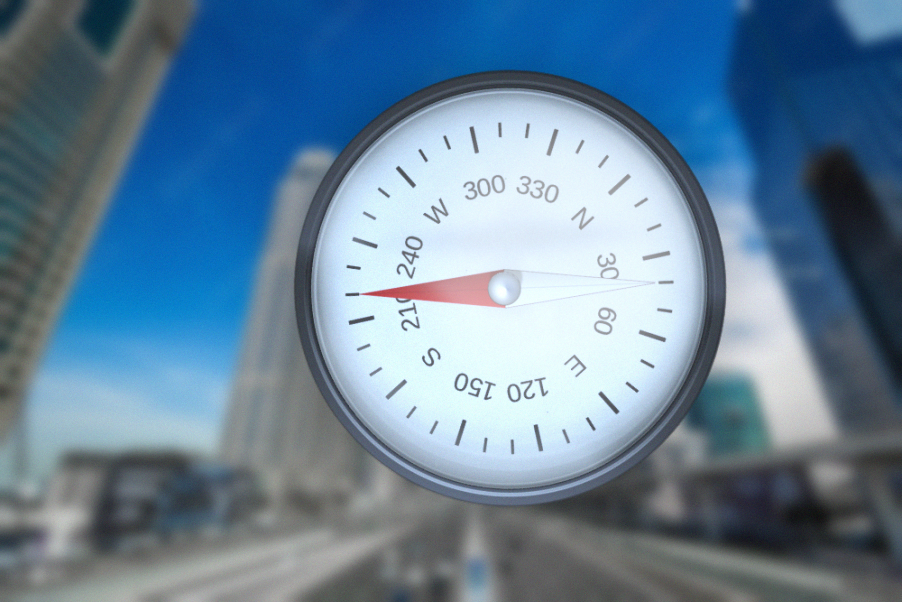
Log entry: 220 °
